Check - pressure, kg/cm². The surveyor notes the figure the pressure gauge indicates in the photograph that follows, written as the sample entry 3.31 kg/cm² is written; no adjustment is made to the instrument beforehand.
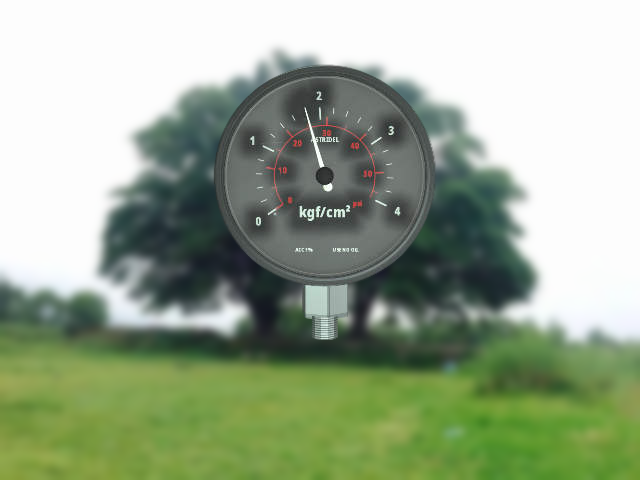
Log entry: 1.8 kg/cm²
